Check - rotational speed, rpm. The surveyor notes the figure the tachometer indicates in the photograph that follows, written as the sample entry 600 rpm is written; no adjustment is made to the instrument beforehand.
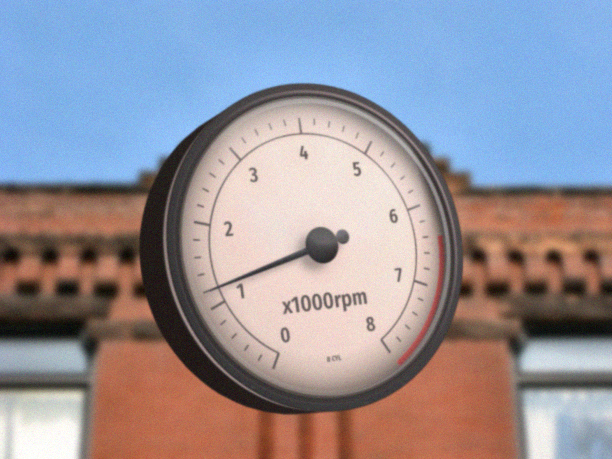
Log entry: 1200 rpm
